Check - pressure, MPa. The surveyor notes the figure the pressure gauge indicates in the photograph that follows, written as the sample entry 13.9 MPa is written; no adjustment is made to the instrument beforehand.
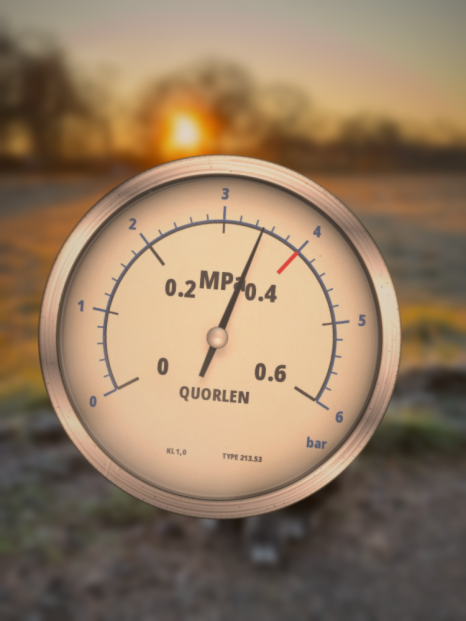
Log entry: 0.35 MPa
